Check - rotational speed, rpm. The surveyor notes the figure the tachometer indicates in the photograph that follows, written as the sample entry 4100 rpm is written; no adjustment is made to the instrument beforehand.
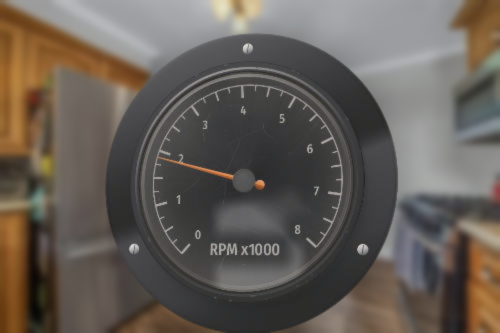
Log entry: 1875 rpm
